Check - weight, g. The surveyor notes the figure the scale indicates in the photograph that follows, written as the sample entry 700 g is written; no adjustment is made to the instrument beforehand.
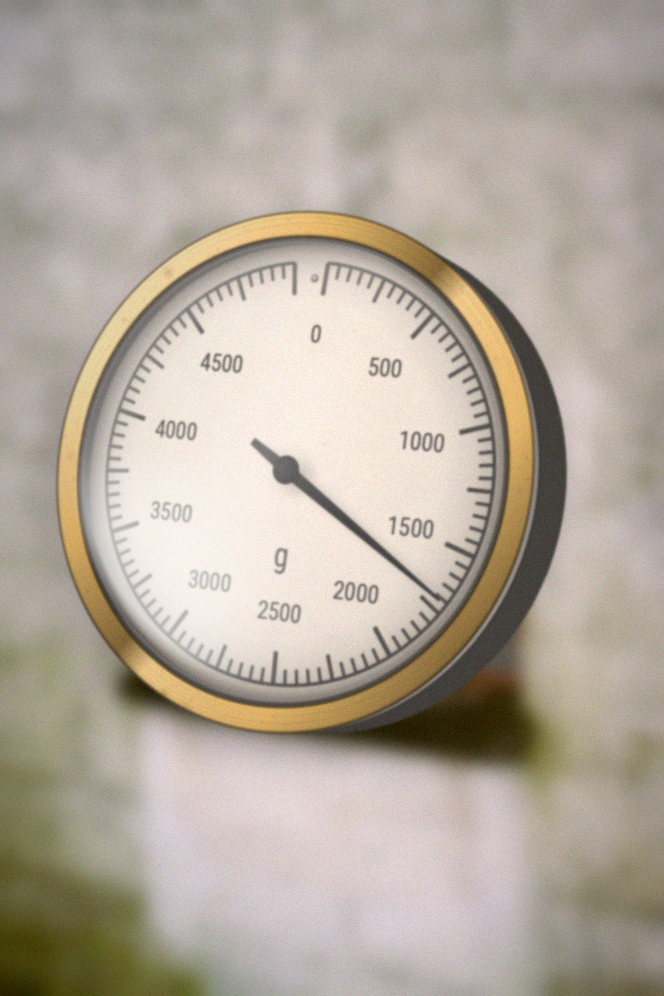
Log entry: 1700 g
